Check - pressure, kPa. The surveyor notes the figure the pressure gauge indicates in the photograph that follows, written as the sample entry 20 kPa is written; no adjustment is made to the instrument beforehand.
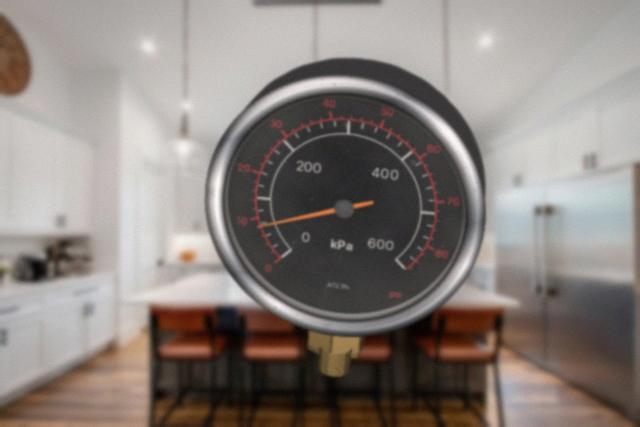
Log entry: 60 kPa
